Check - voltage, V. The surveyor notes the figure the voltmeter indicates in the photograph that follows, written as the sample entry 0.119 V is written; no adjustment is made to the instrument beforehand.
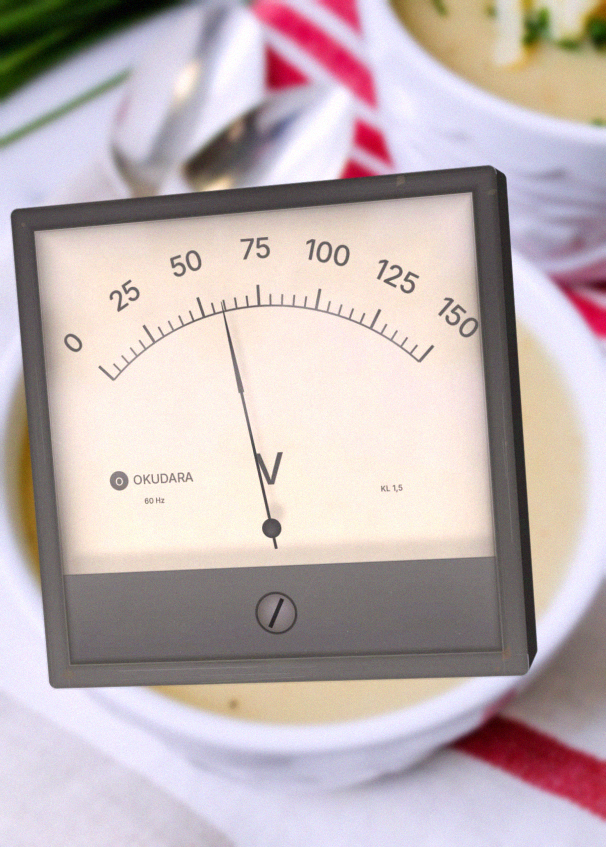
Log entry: 60 V
